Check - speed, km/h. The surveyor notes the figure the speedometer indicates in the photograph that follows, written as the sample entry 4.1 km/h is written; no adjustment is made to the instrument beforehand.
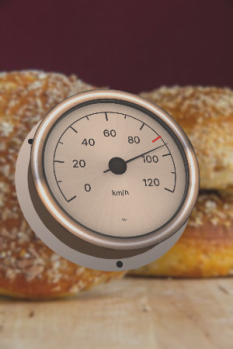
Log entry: 95 km/h
